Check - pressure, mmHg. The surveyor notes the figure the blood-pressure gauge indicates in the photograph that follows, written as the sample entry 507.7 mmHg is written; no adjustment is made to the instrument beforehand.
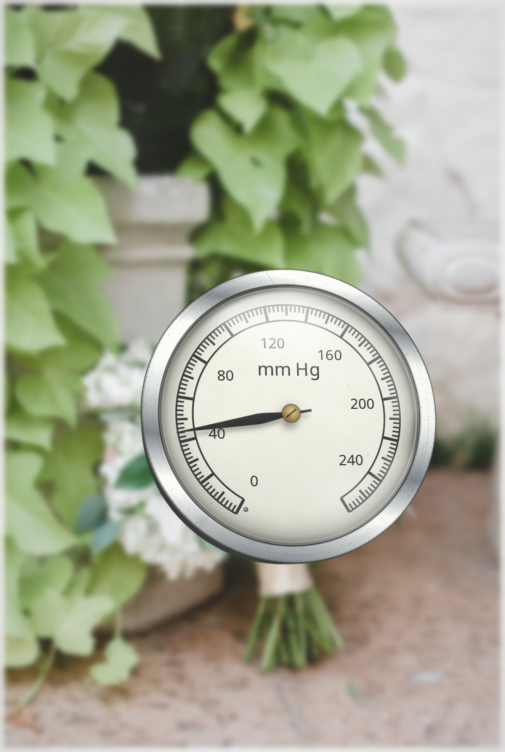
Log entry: 44 mmHg
